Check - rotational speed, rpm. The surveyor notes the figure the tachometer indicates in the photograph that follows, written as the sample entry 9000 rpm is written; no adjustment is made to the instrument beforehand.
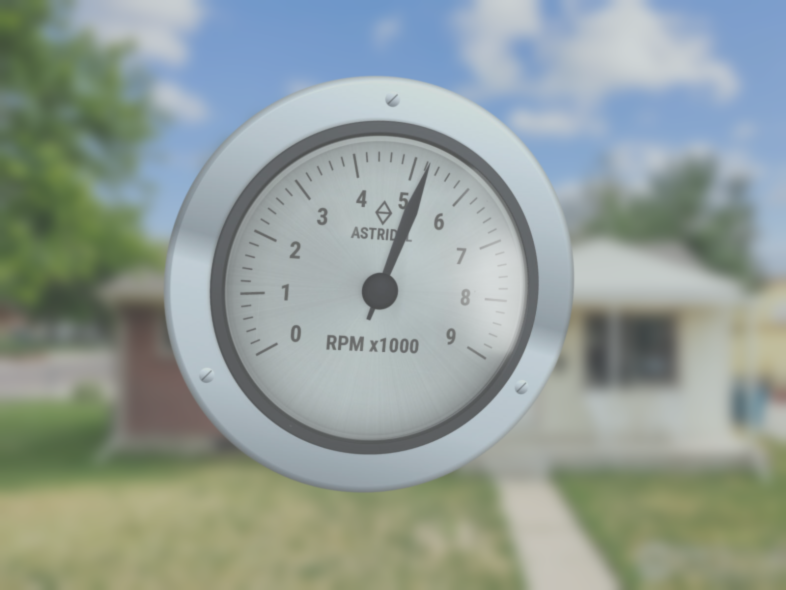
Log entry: 5200 rpm
